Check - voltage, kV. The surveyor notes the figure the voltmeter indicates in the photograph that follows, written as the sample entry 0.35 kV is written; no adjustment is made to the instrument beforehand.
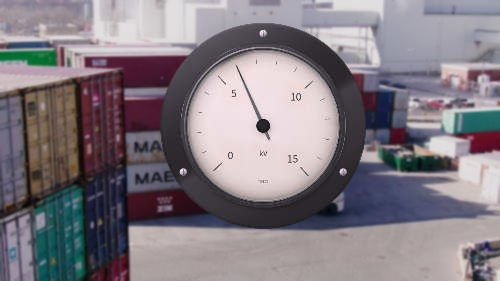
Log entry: 6 kV
